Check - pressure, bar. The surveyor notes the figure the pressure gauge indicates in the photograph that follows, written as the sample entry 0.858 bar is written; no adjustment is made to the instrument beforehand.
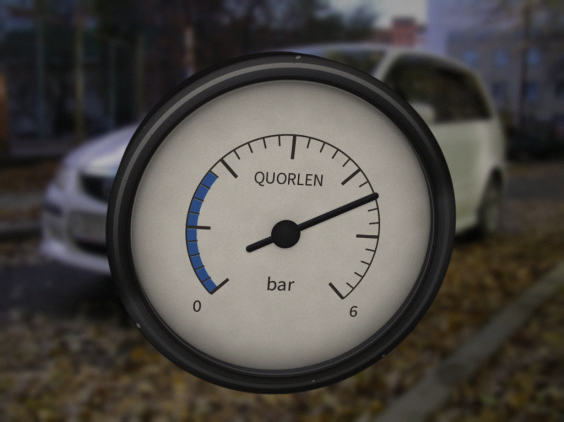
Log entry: 4.4 bar
